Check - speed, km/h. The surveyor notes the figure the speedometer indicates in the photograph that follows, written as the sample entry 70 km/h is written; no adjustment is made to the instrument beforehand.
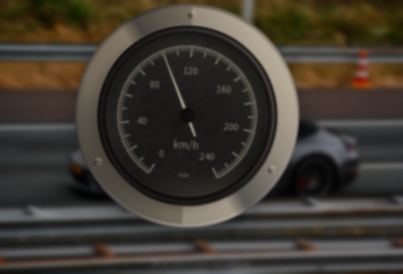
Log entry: 100 km/h
